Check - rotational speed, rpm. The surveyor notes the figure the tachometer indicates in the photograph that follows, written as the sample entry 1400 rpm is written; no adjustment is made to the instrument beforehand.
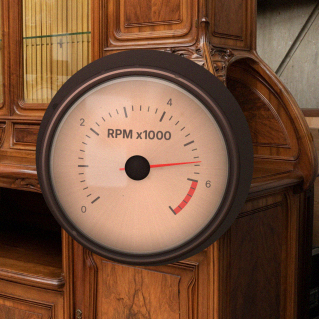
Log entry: 5500 rpm
